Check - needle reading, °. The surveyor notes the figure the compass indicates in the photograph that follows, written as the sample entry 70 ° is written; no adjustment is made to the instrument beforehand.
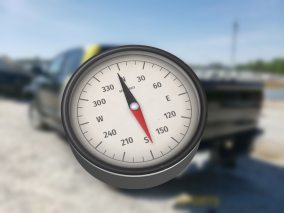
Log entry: 175 °
